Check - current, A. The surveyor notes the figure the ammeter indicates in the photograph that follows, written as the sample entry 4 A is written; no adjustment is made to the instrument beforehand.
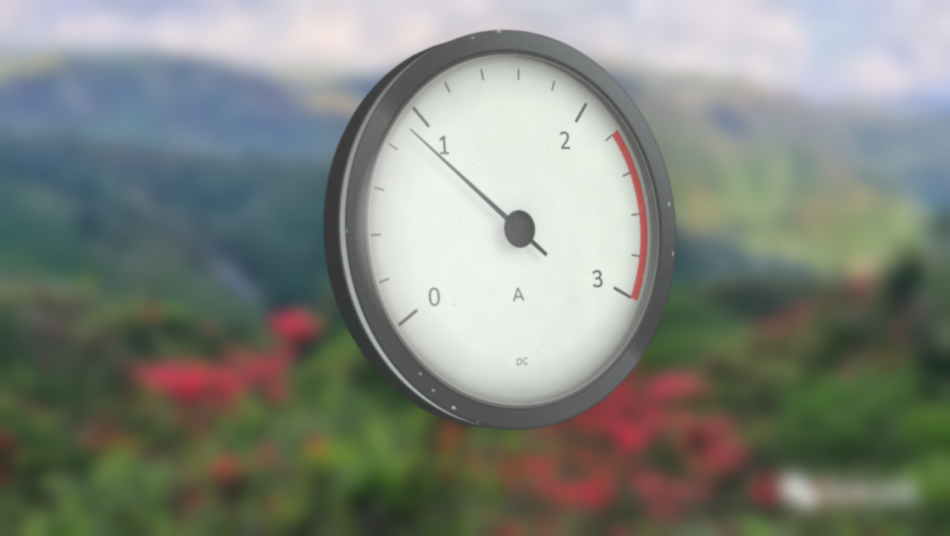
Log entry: 0.9 A
